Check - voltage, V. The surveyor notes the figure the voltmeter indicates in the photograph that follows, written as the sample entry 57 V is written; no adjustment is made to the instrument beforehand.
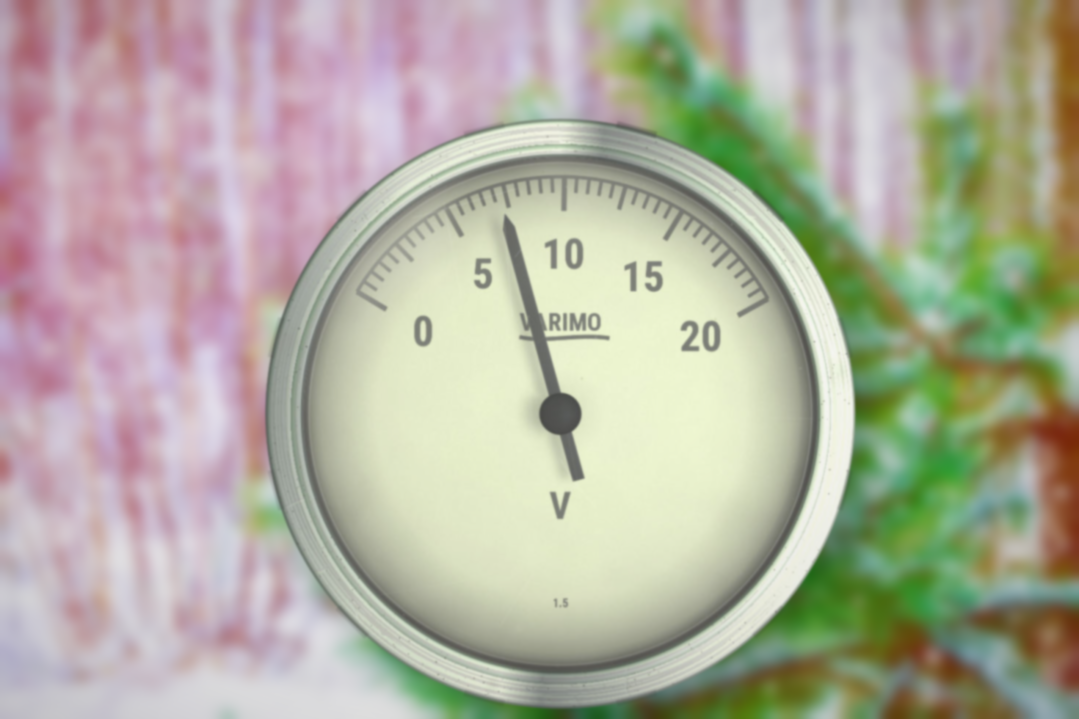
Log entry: 7.25 V
